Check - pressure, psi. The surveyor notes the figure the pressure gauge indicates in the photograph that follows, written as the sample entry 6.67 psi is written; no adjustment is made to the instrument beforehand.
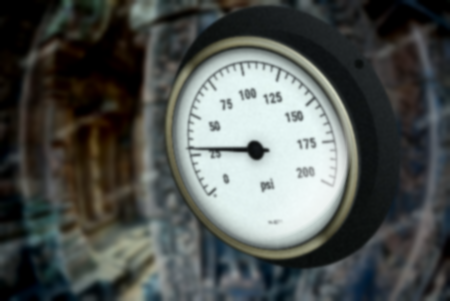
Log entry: 30 psi
